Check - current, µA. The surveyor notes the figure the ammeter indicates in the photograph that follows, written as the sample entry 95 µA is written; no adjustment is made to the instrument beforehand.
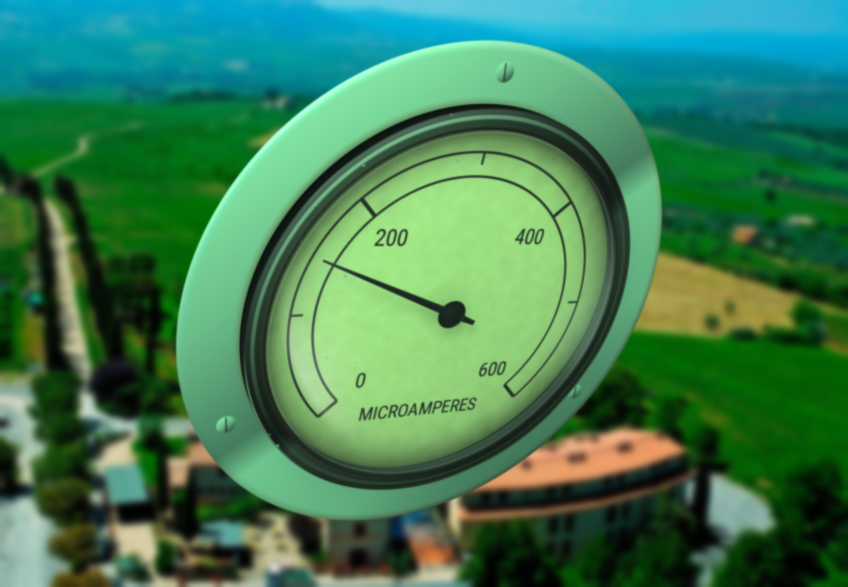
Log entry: 150 µA
